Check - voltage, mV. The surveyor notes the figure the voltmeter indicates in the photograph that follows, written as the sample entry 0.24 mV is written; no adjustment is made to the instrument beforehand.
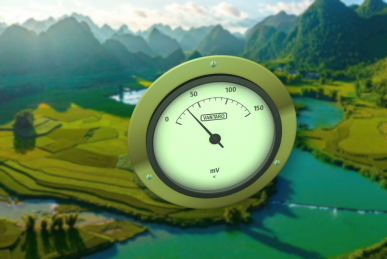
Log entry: 30 mV
